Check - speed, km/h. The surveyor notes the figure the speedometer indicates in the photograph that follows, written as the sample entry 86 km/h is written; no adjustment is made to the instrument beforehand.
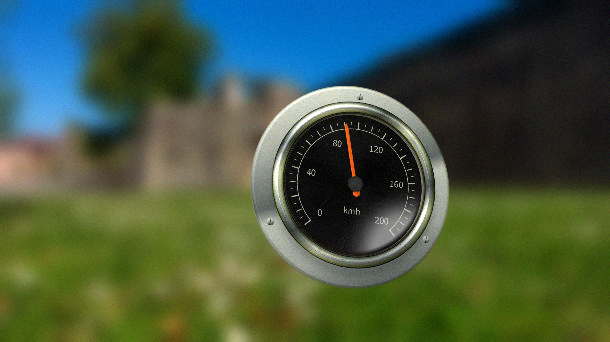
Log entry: 90 km/h
